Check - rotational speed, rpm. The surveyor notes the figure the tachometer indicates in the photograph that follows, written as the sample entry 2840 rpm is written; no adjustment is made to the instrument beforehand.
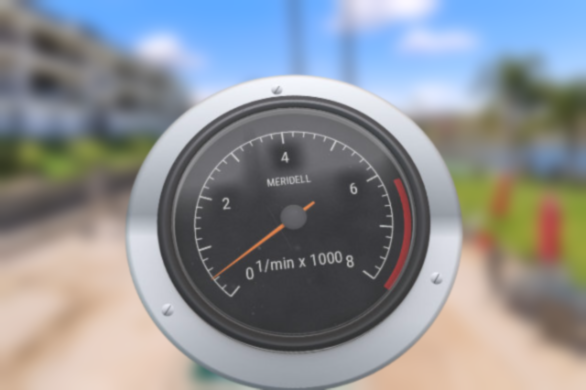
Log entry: 400 rpm
